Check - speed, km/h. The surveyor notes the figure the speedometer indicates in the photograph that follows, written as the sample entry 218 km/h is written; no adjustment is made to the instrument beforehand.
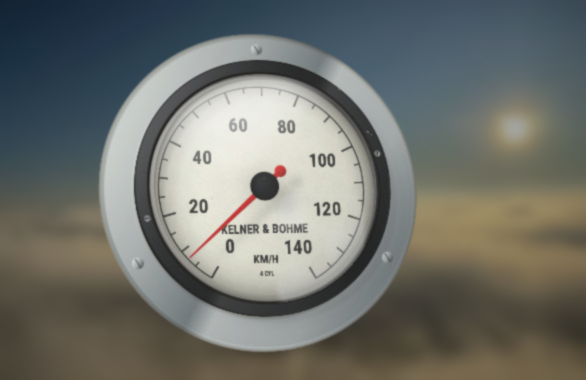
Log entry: 7.5 km/h
